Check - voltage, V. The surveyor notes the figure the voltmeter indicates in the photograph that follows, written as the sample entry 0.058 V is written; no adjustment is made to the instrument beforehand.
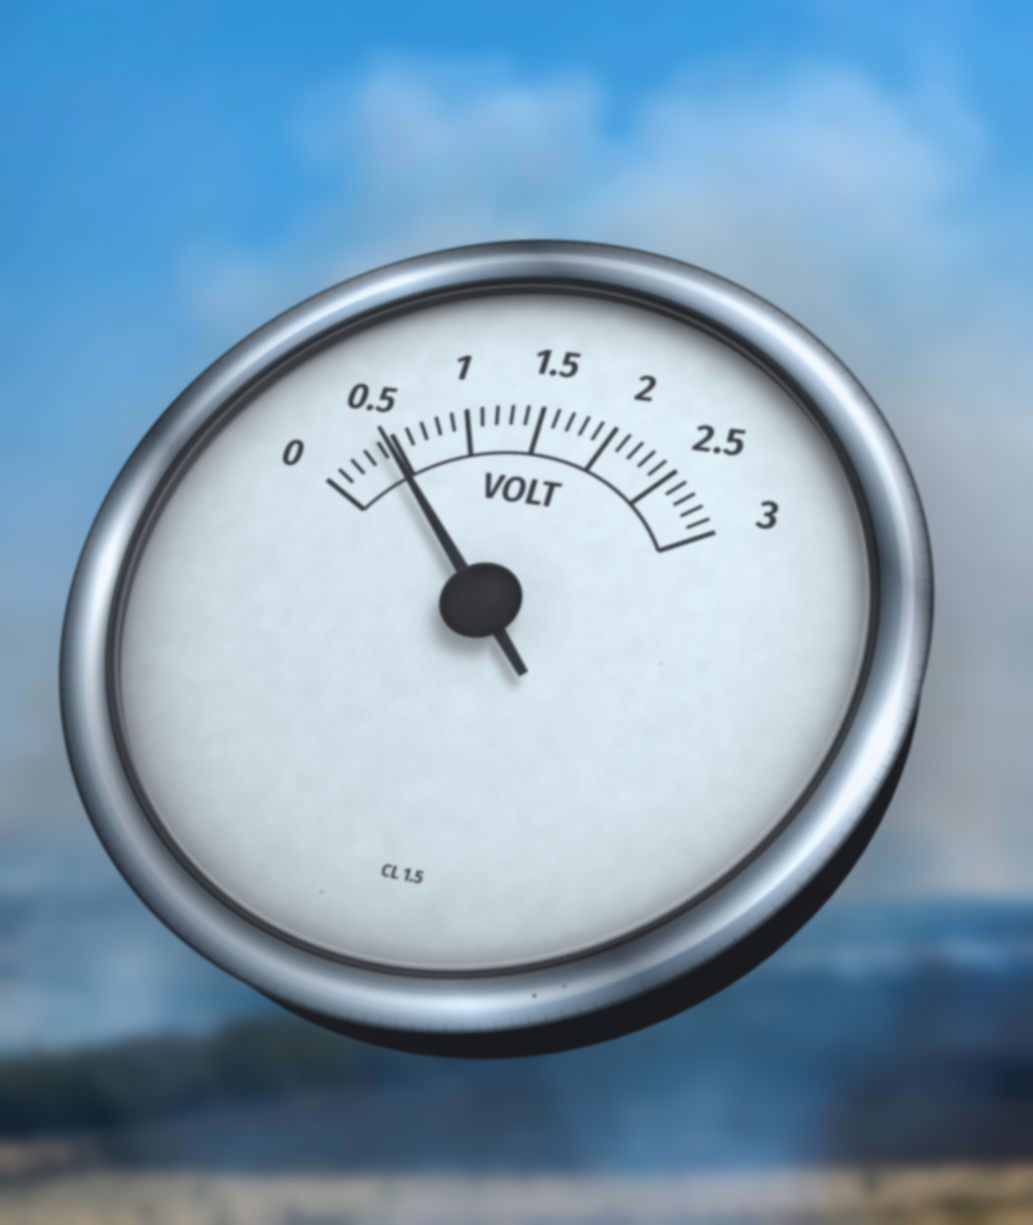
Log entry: 0.45 V
